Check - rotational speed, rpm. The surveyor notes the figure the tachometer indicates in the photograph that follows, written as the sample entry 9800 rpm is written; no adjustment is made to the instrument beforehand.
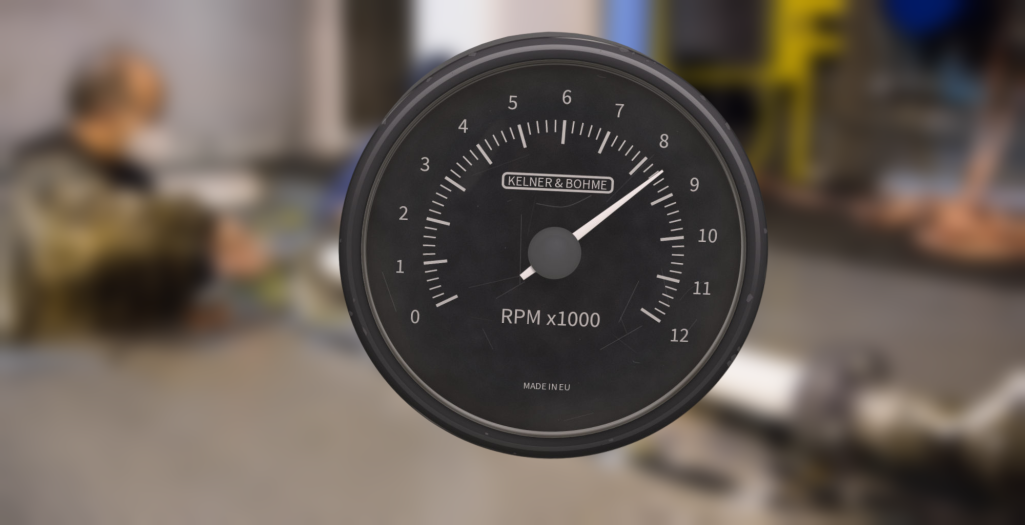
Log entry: 8400 rpm
